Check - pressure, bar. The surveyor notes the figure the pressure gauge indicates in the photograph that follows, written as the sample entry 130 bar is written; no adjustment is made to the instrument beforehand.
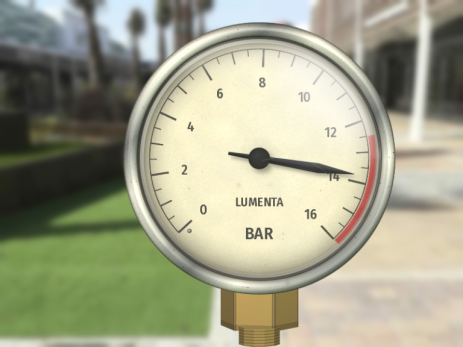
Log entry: 13.75 bar
